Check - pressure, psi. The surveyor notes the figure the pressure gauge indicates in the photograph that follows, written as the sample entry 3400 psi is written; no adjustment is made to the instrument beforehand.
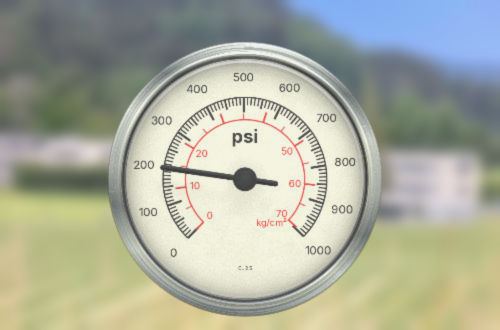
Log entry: 200 psi
